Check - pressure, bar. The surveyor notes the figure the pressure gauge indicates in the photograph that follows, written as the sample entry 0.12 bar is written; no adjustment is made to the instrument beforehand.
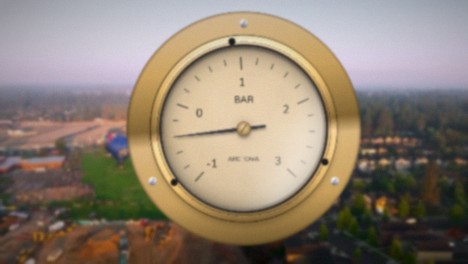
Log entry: -0.4 bar
